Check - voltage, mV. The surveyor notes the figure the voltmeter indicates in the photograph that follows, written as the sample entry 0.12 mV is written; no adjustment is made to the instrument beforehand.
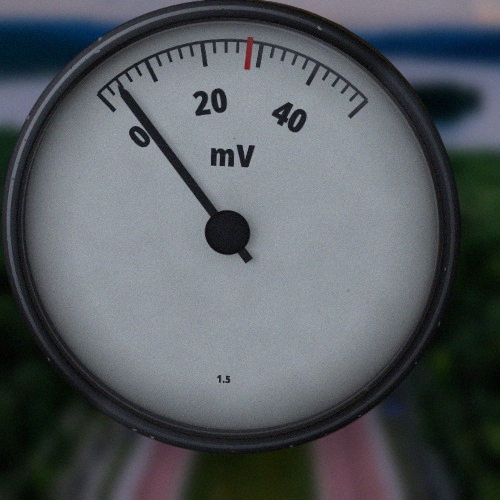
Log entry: 4 mV
